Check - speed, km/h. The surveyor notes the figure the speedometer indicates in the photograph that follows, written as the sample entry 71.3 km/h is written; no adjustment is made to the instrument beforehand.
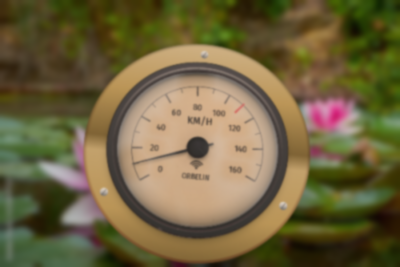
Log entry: 10 km/h
